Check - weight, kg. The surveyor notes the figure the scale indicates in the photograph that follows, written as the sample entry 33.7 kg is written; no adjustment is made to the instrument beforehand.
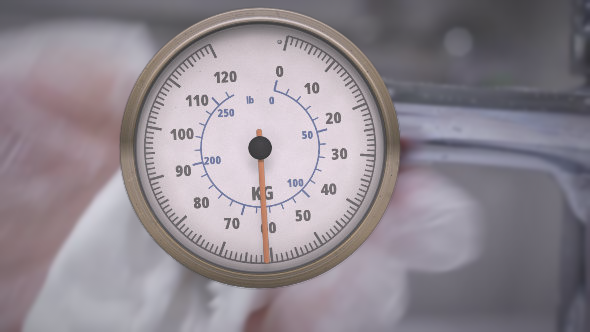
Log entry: 61 kg
